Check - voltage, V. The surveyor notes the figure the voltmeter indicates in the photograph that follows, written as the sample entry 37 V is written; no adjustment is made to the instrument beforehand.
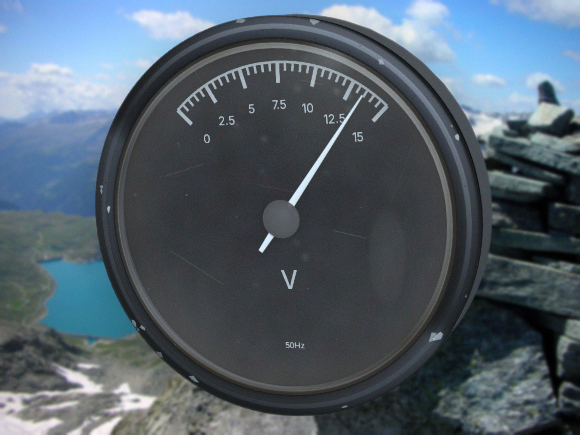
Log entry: 13.5 V
